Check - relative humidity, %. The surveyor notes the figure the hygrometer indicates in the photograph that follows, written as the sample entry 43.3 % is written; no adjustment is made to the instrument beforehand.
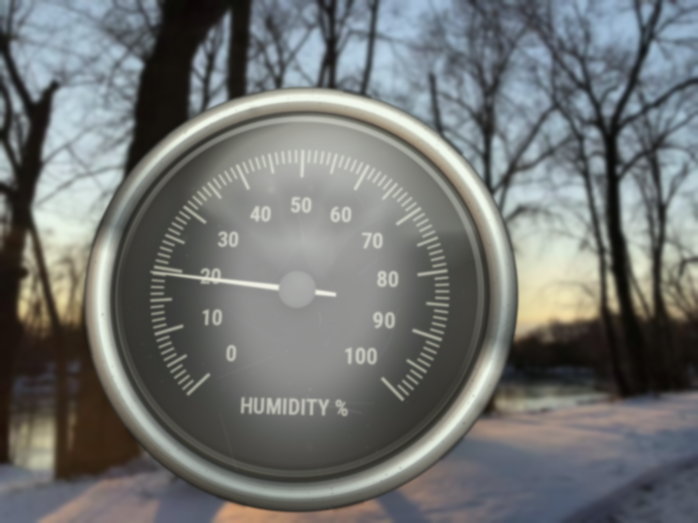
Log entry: 19 %
